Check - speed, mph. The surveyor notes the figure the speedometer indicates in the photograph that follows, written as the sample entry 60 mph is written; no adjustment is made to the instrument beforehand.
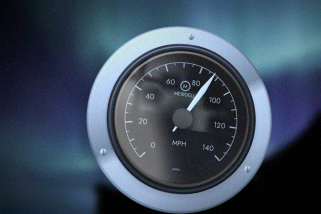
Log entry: 87.5 mph
